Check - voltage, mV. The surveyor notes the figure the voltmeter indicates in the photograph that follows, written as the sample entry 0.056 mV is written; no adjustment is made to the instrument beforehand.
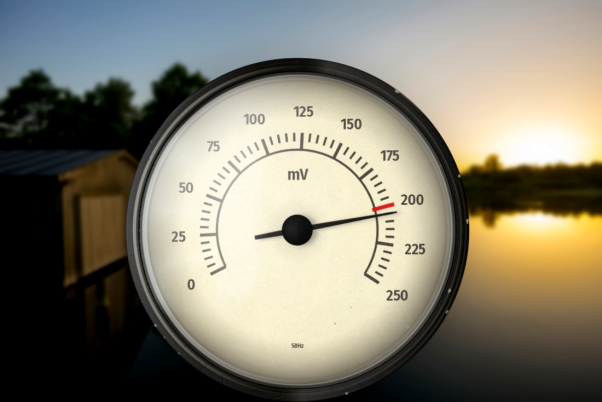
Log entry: 205 mV
